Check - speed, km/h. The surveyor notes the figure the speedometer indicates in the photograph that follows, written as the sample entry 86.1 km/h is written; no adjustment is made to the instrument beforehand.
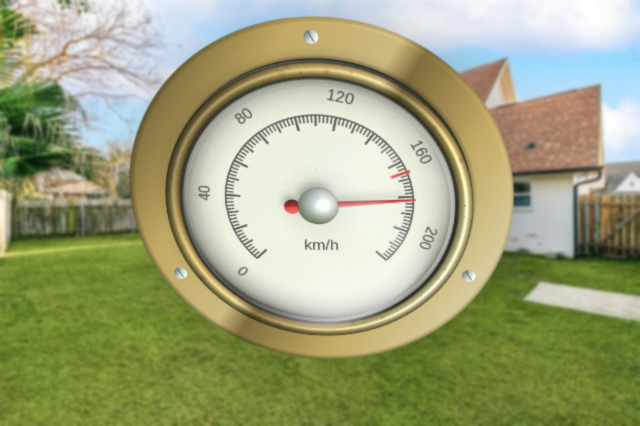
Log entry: 180 km/h
